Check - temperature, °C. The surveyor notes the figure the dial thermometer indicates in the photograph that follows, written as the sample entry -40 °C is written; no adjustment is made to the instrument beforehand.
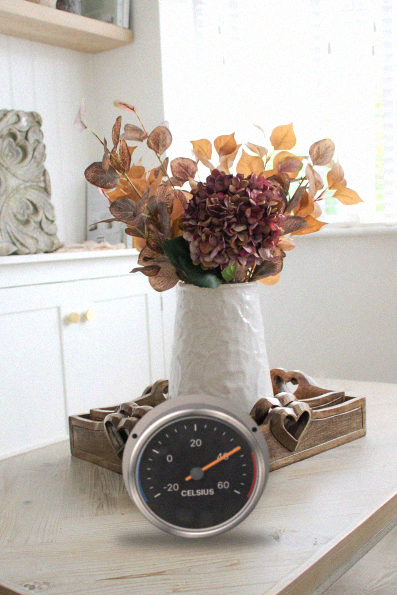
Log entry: 40 °C
